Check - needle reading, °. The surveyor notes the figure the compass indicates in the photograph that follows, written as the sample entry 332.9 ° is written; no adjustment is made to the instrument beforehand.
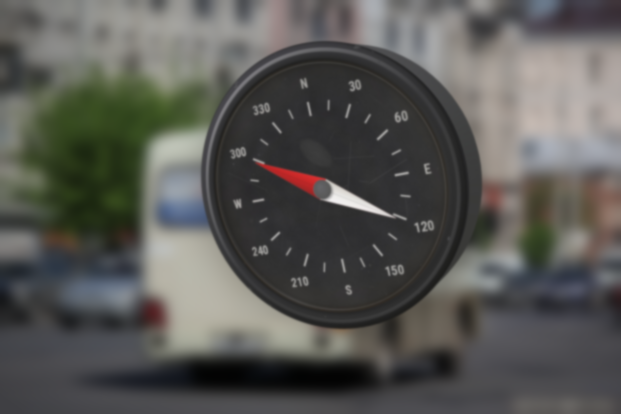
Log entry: 300 °
